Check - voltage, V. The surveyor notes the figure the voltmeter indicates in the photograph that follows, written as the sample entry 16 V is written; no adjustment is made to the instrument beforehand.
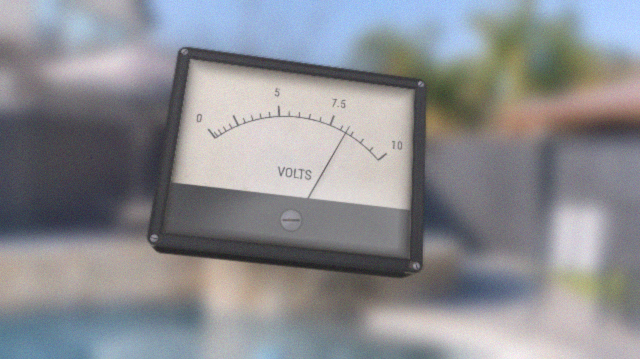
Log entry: 8.25 V
